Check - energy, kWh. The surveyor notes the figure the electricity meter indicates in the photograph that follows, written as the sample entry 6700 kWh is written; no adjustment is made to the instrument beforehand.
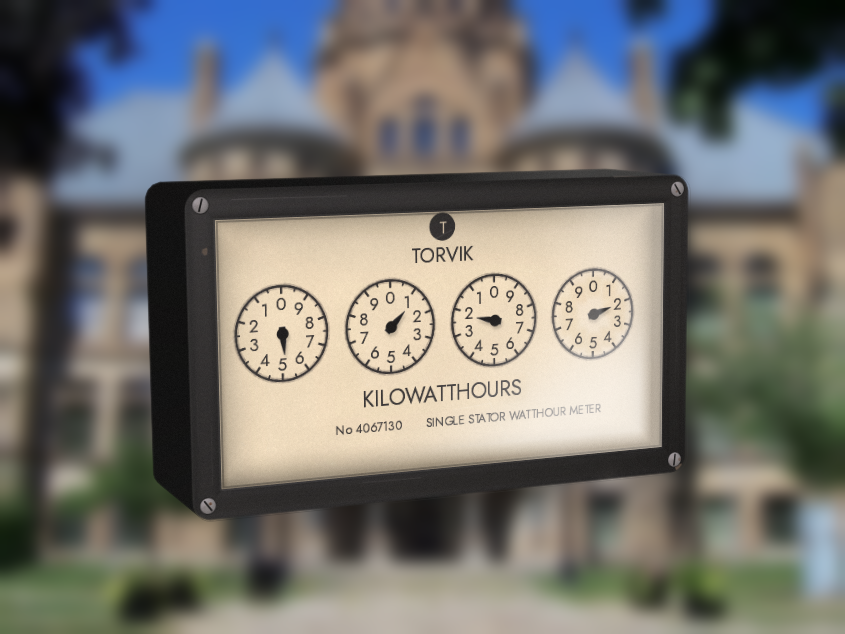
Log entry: 5122 kWh
